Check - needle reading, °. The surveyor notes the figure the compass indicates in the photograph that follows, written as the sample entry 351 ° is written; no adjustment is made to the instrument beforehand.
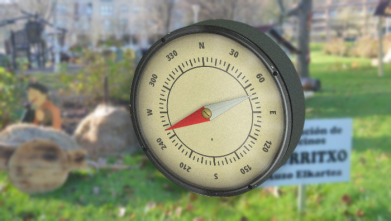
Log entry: 250 °
